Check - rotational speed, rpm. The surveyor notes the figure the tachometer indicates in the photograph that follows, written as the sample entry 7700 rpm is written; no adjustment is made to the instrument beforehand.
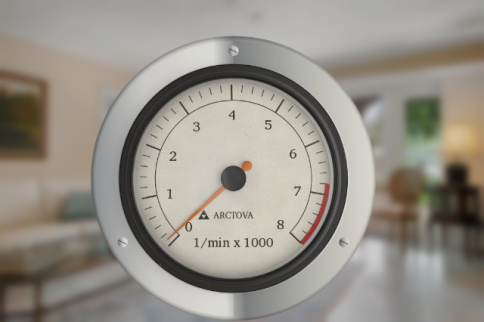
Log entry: 100 rpm
